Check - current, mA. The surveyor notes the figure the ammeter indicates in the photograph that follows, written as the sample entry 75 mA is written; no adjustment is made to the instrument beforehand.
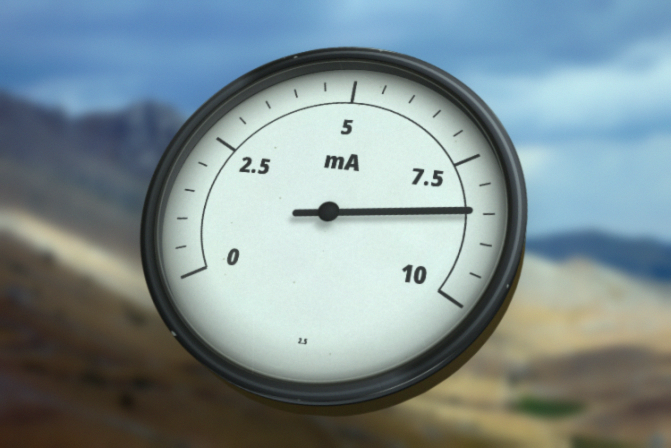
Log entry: 8.5 mA
